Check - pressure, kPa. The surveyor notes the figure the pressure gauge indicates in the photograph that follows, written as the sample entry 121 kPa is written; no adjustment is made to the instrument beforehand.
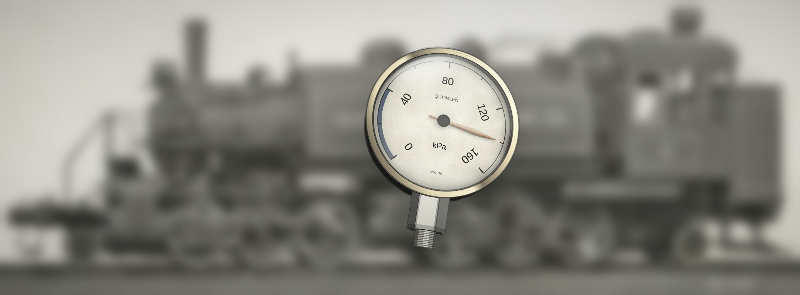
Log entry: 140 kPa
